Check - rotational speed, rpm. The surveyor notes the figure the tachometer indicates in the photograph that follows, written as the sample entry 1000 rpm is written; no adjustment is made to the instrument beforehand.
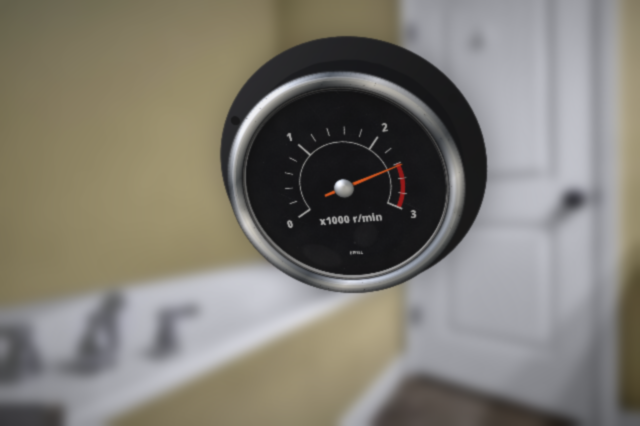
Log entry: 2400 rpm
